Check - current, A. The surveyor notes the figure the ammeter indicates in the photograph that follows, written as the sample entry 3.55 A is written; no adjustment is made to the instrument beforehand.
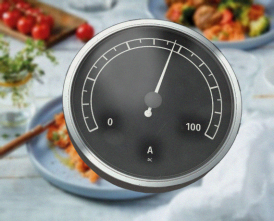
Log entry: 57.5 A
